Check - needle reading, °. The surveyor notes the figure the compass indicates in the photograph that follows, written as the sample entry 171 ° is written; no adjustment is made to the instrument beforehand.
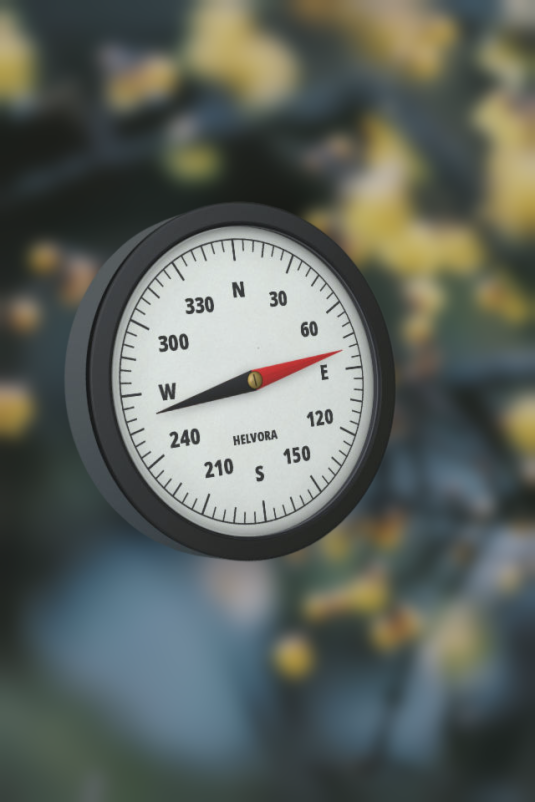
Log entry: 80 °
